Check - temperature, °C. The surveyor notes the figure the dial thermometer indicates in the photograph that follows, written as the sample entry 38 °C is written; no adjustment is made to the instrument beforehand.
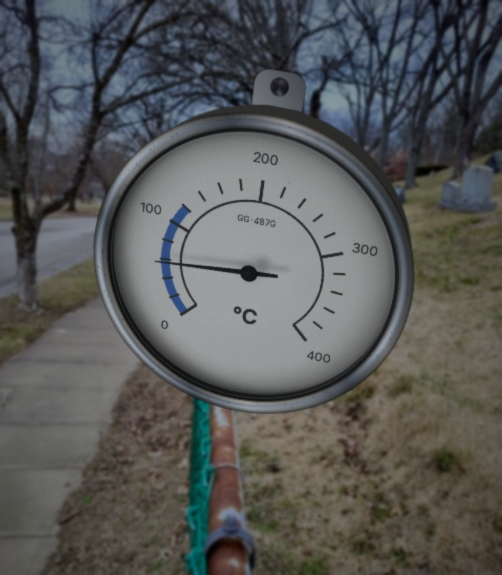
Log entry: 60 °C
